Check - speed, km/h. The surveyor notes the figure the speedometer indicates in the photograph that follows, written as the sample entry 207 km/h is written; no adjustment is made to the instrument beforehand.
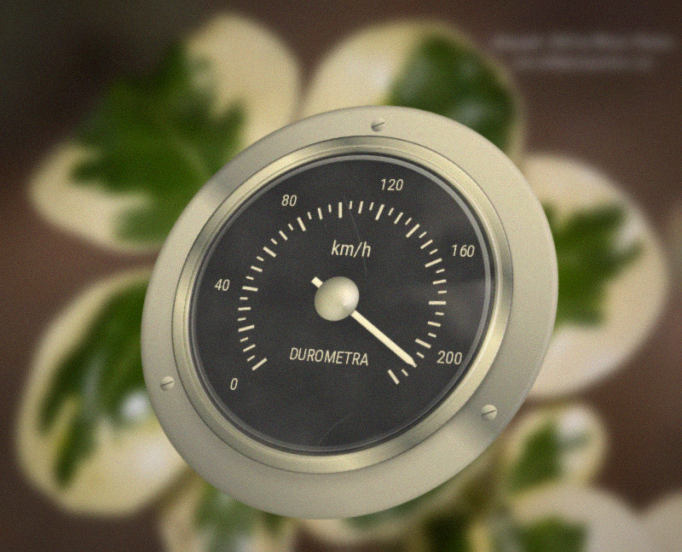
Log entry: 210 km/h
